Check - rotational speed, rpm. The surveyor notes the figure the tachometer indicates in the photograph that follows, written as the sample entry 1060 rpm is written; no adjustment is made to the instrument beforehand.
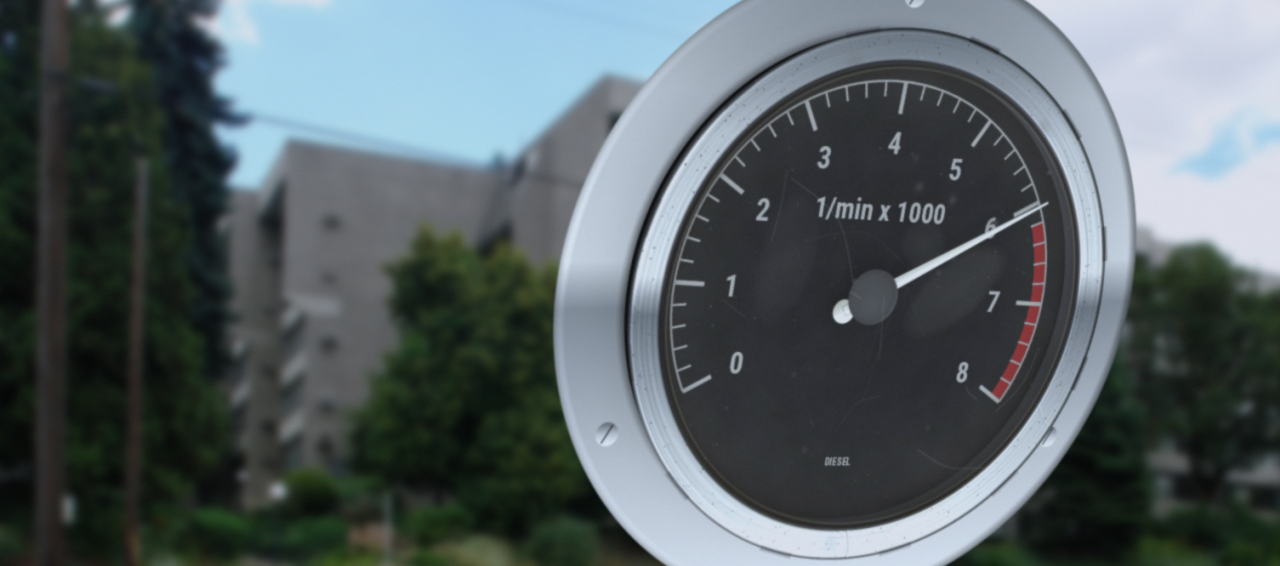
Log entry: 6000 rpm
